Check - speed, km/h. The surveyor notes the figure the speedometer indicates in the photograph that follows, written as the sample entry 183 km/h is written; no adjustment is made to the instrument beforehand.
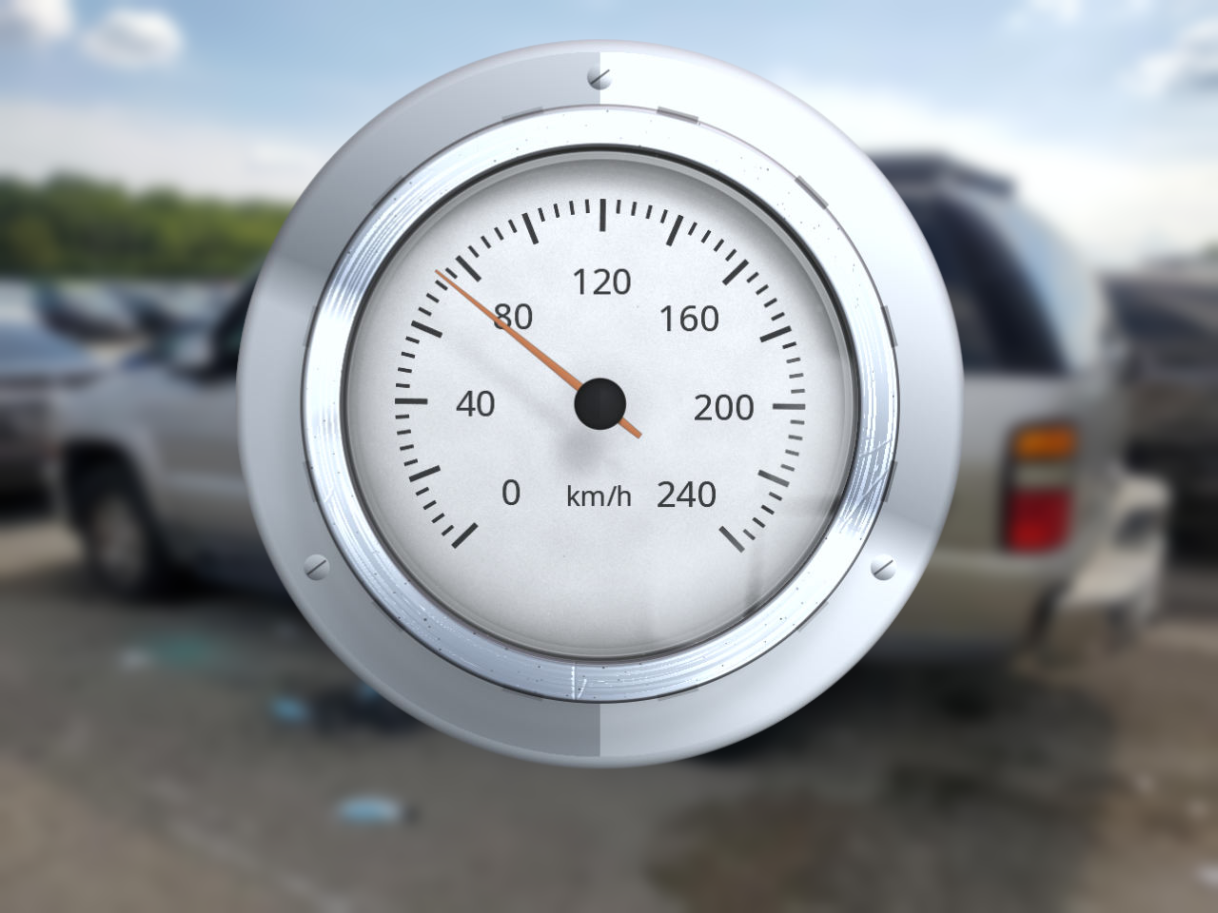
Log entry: 74 km/h
